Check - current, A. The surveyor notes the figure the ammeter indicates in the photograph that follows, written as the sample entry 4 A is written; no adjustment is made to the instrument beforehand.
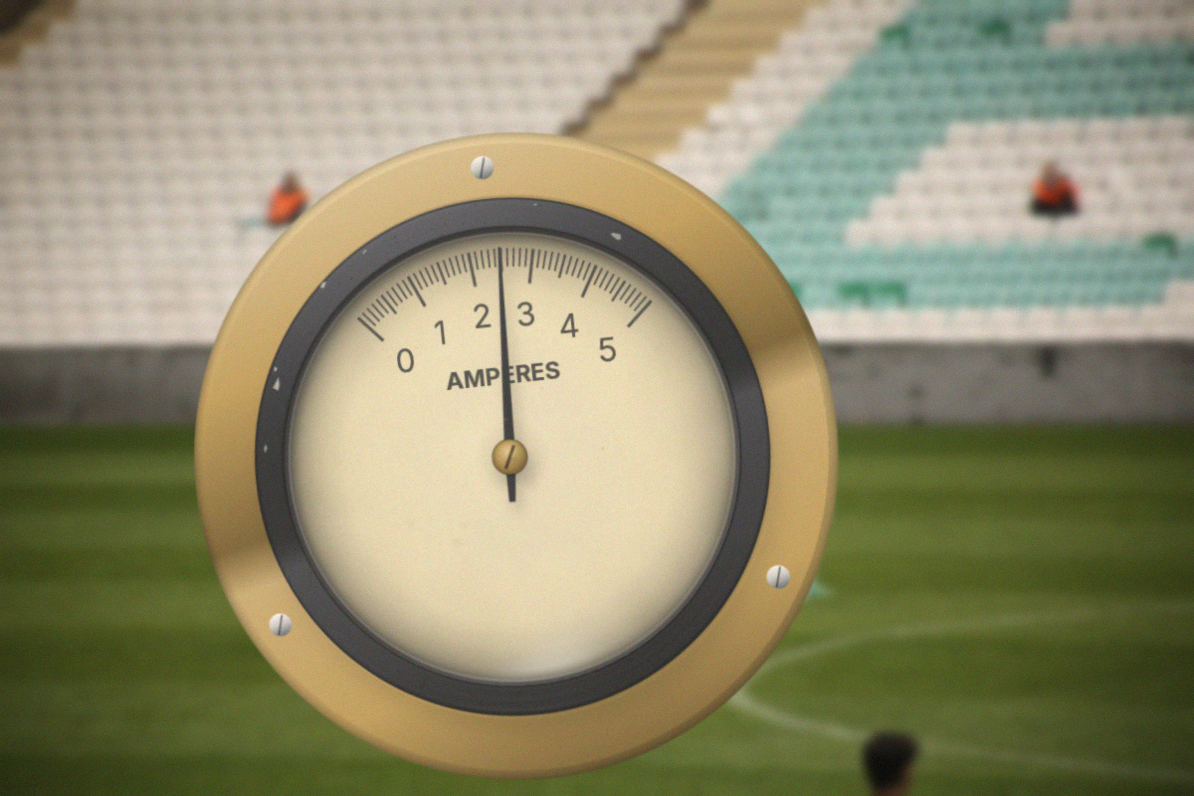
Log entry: 2.5 A
